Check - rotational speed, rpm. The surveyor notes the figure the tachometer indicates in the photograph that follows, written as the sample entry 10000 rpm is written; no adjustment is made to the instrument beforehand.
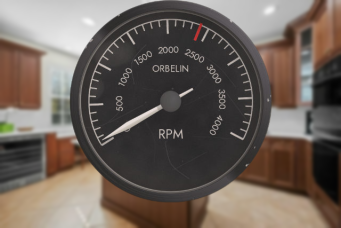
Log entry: 50 rpm
